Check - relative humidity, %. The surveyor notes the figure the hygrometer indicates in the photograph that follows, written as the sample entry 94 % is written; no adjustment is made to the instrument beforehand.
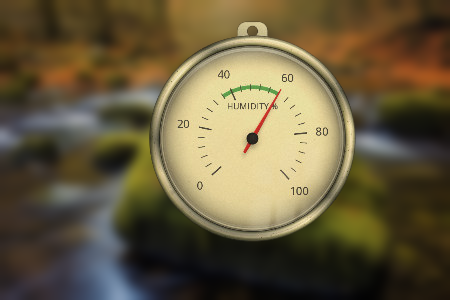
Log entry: 60 %
